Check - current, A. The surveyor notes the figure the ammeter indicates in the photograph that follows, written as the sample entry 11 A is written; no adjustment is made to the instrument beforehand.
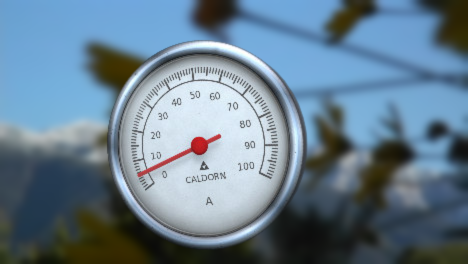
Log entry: 5 A
